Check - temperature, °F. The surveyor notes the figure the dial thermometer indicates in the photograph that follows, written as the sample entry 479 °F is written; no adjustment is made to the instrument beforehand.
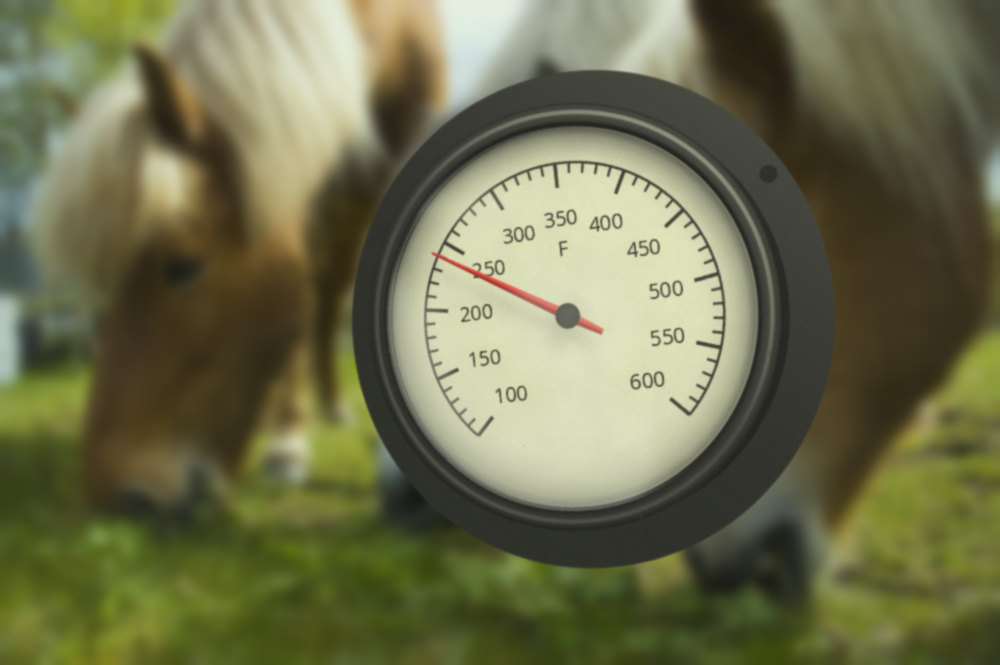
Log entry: 240 °F
